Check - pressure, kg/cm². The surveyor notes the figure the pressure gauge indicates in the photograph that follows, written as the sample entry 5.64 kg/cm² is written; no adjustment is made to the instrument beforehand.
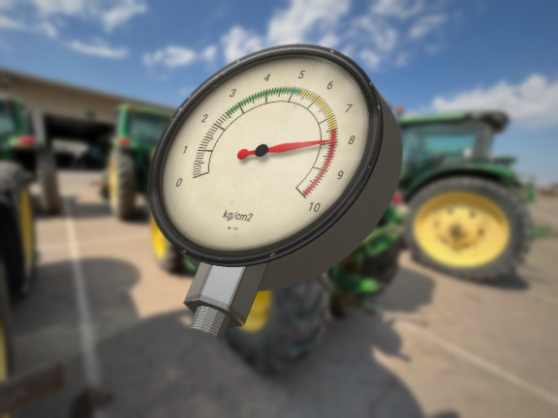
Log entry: 8 kg/cm²
